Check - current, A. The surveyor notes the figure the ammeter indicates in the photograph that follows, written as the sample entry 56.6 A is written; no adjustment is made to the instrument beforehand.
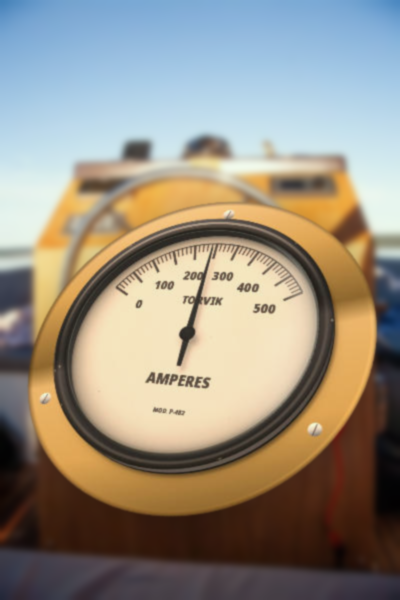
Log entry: 250 A
